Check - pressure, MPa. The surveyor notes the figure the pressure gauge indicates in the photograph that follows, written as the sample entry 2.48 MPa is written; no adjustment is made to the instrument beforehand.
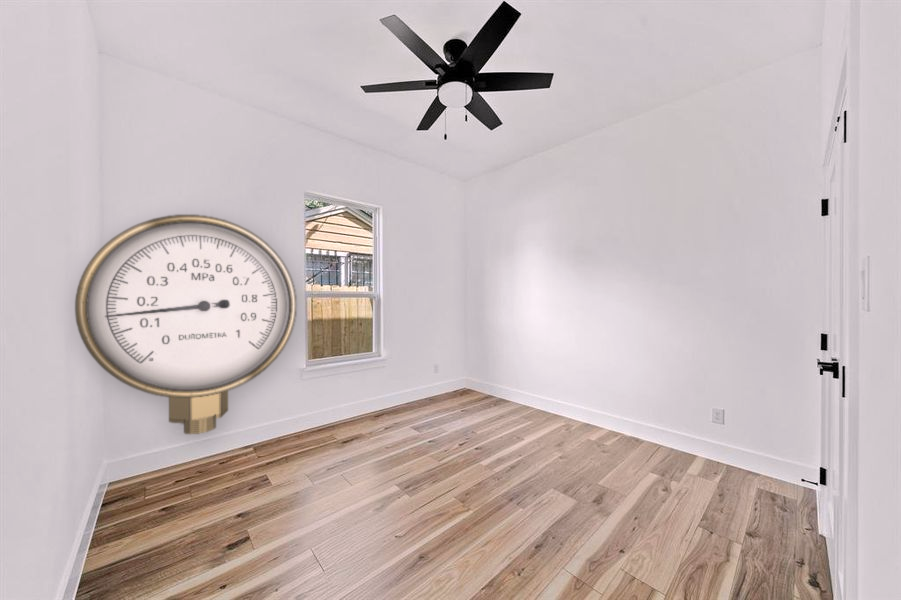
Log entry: 0.15 MPa
